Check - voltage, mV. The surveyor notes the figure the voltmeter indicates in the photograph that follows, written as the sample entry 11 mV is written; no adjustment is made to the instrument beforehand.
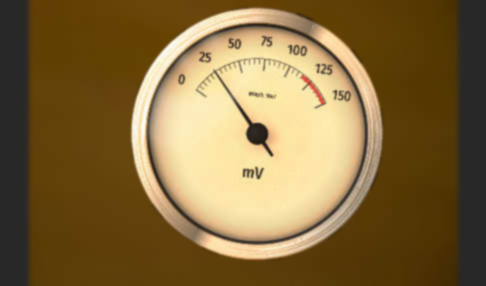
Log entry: 25 mV
